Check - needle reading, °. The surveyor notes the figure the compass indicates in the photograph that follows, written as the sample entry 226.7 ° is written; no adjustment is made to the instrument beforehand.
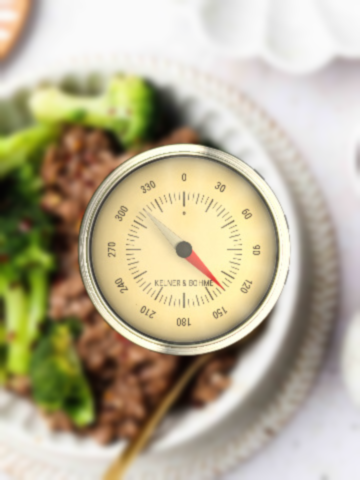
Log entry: 135 °
